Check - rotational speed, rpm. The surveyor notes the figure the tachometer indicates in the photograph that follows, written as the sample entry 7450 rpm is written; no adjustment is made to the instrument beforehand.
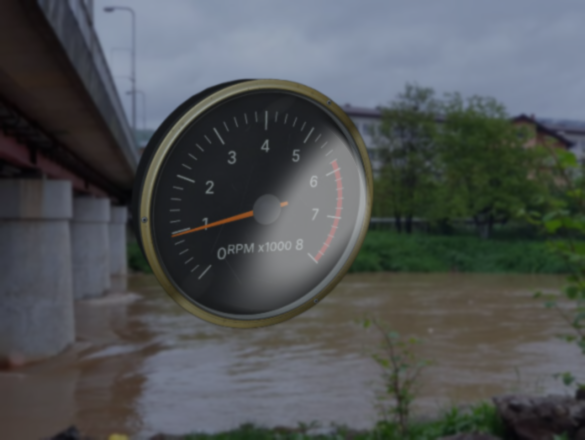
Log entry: 1000 rpm
